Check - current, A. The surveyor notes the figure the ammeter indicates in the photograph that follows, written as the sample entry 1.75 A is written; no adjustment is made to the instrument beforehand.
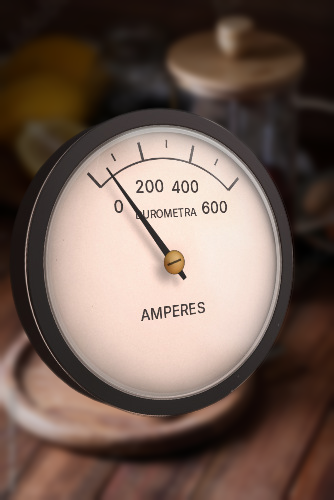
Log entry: 50 A
